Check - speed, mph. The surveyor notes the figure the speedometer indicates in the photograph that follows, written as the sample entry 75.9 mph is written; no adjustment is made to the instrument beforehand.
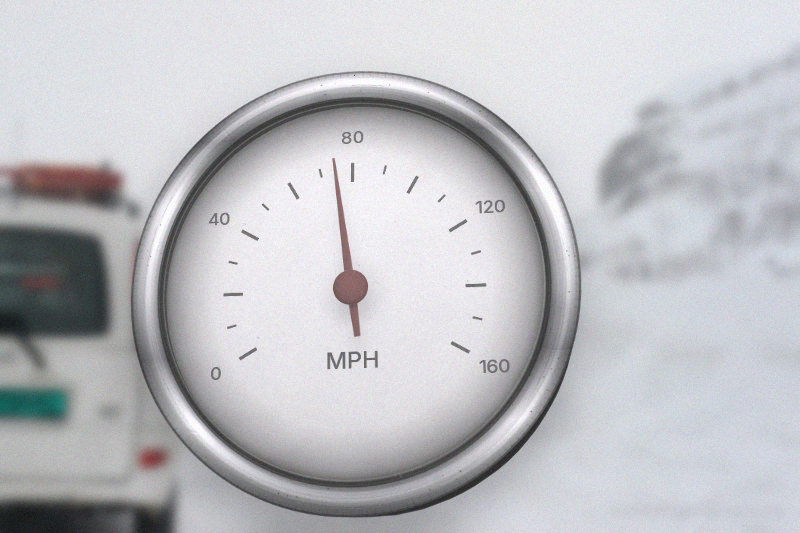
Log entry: 75 mph
